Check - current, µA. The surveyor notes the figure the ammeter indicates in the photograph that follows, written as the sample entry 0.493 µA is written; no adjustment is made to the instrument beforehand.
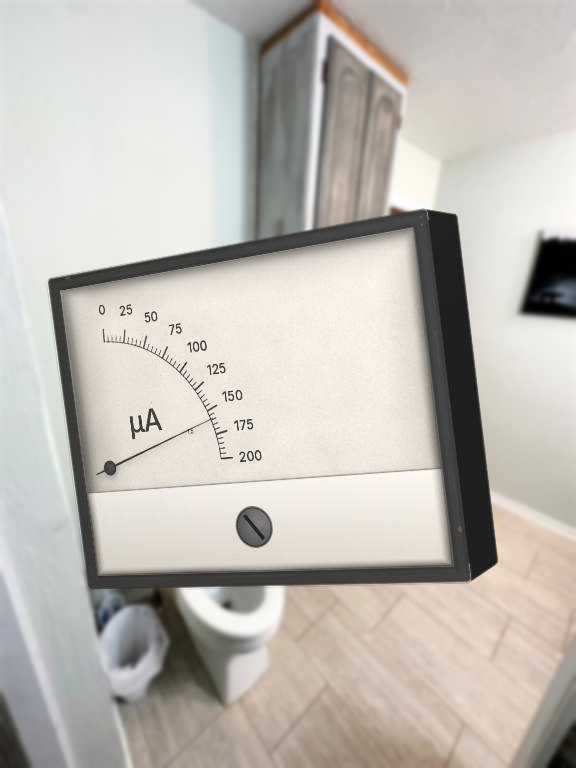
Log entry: 160 µA
